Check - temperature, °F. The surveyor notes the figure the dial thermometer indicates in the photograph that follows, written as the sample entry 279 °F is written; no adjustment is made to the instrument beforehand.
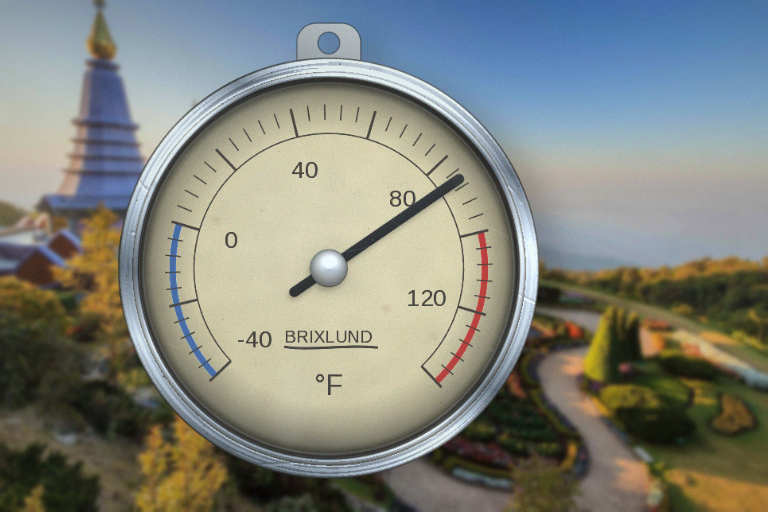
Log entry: 86 °F
